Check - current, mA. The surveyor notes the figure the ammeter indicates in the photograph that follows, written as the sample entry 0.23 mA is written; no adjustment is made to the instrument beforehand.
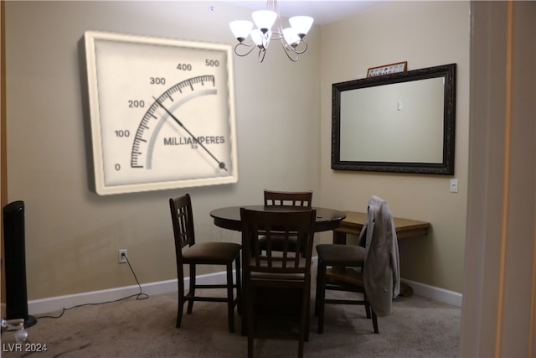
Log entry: 250 mA
